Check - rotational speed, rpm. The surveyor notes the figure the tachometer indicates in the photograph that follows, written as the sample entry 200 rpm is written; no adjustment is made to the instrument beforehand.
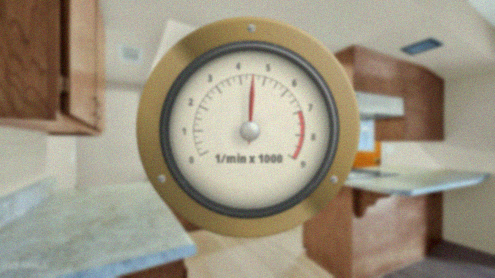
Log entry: 4500 rpm
